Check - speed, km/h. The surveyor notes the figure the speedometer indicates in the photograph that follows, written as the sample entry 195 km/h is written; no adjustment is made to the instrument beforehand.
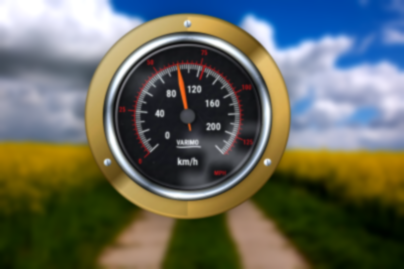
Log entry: 100 km/h
